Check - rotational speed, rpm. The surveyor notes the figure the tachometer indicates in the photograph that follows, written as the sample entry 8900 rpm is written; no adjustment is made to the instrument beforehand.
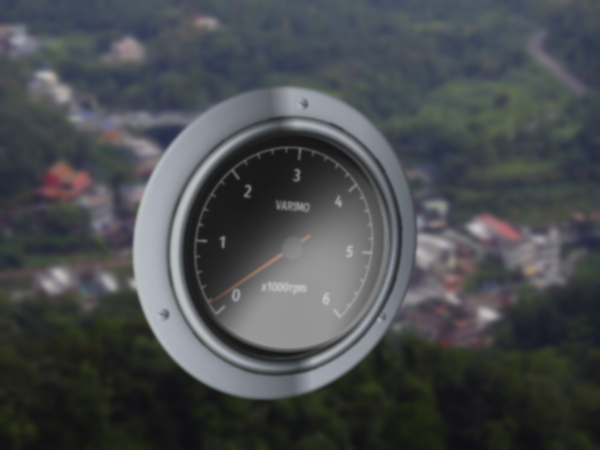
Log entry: 200 rpm
